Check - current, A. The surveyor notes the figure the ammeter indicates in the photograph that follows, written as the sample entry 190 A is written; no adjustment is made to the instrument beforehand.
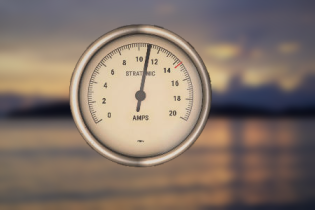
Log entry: 11 A
